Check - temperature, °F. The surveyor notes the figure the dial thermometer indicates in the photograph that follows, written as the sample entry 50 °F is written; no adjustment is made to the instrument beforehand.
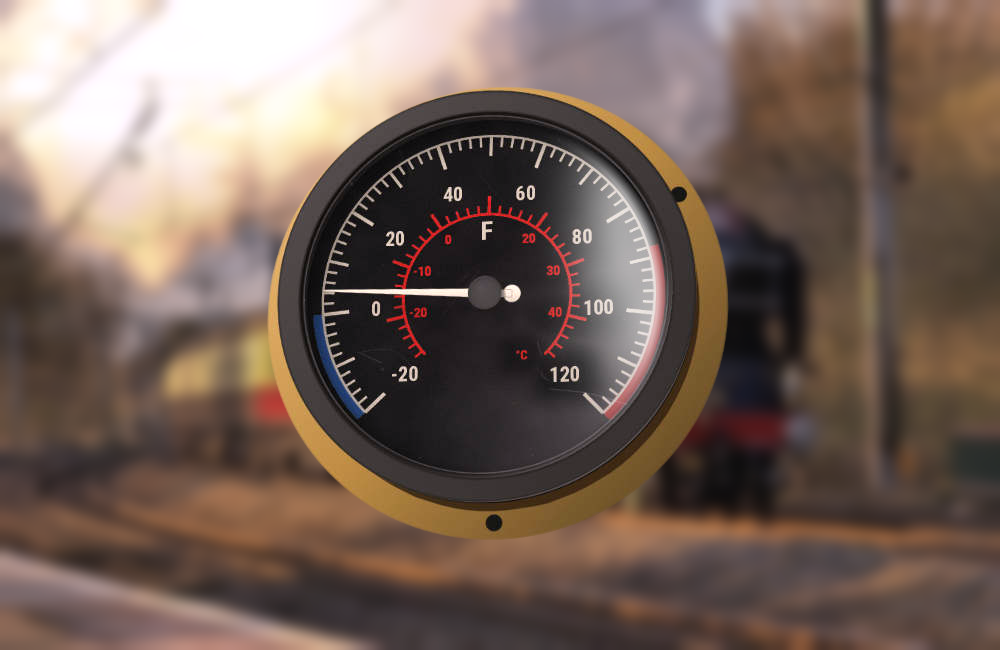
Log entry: 4 °F
